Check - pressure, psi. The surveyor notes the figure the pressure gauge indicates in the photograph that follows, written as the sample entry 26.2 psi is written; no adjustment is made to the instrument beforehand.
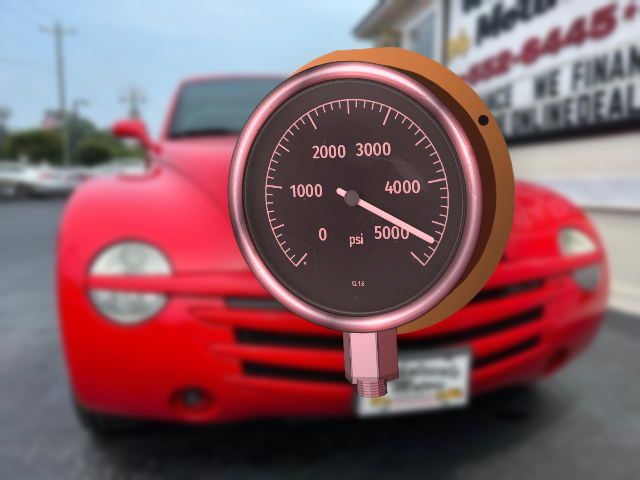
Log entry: 4700 psi
